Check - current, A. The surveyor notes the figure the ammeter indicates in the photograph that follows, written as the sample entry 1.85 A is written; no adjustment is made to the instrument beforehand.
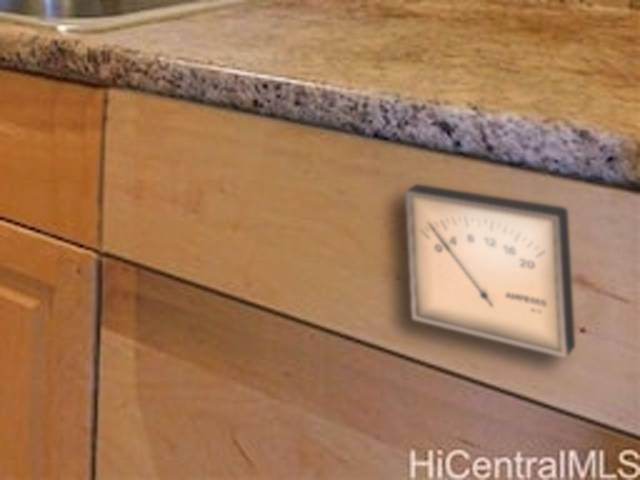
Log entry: 2 A
